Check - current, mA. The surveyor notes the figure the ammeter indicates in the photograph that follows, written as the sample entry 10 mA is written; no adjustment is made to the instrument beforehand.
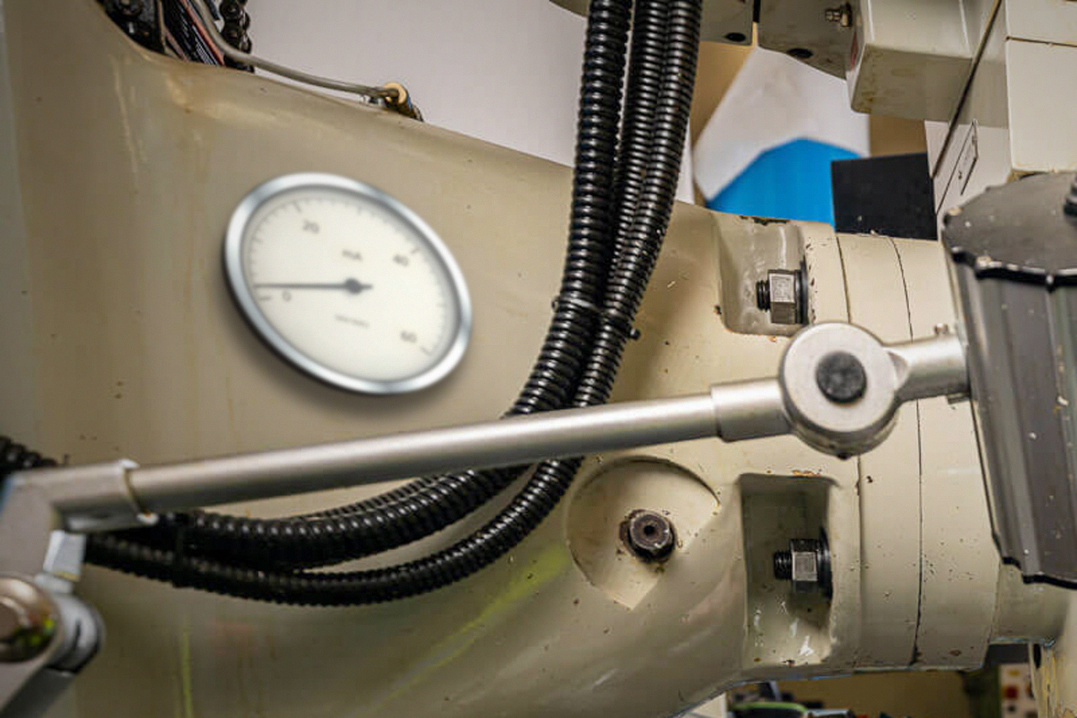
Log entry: 2 mA
